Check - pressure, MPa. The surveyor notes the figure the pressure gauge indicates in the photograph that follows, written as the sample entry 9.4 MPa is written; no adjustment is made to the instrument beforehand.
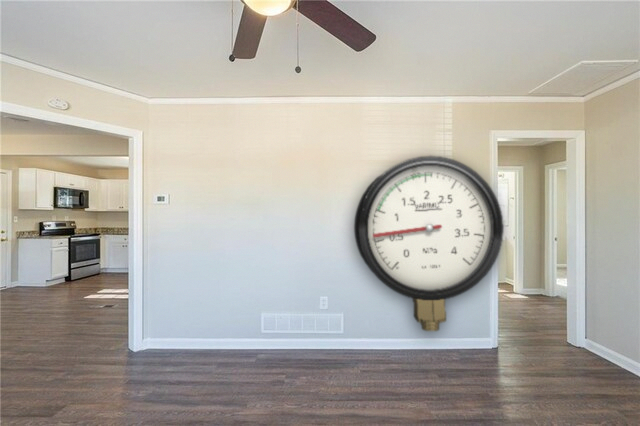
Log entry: 0.6 MPa
